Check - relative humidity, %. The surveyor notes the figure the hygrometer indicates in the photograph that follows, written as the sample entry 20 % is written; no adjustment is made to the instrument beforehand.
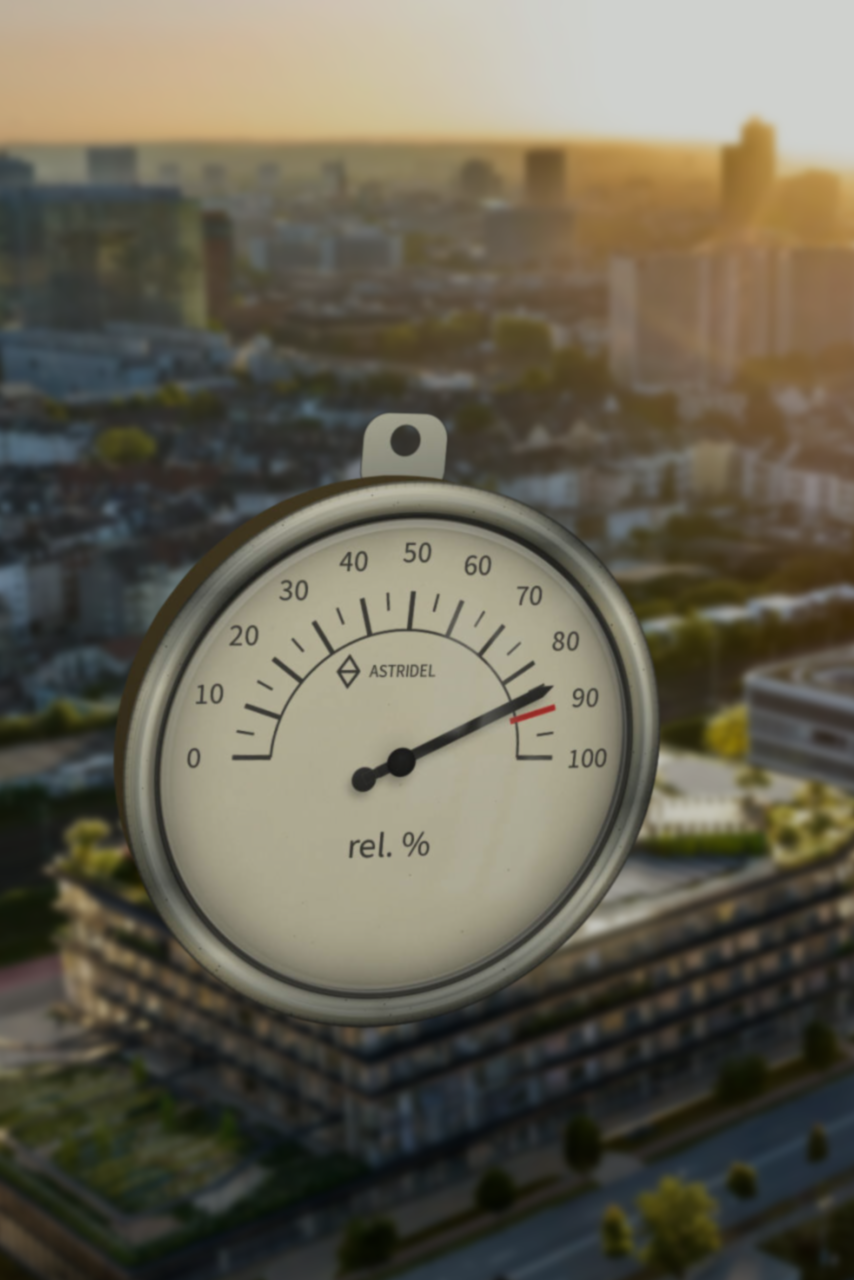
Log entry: 85 %
